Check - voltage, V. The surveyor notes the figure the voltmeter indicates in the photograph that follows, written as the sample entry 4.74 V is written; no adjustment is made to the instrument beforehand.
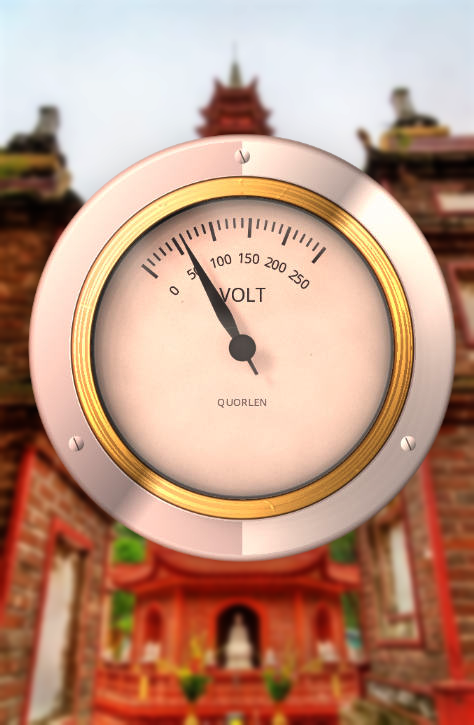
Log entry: 60 V
